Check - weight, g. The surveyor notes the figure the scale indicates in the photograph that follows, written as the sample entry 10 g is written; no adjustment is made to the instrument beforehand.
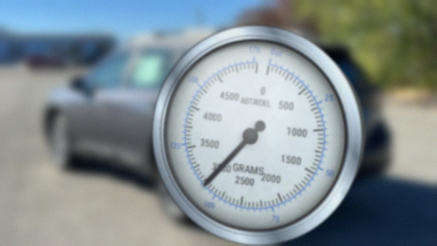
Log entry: 3000 g
